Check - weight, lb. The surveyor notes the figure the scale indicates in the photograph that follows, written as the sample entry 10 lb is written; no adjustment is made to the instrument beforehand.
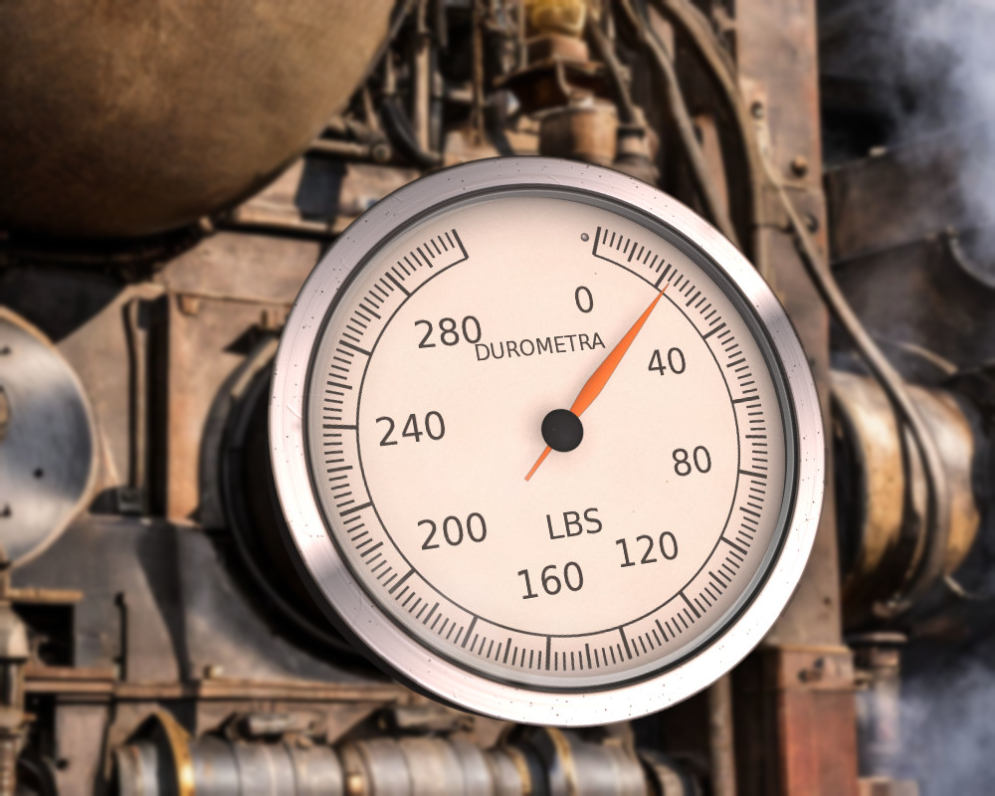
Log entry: 22 lb
